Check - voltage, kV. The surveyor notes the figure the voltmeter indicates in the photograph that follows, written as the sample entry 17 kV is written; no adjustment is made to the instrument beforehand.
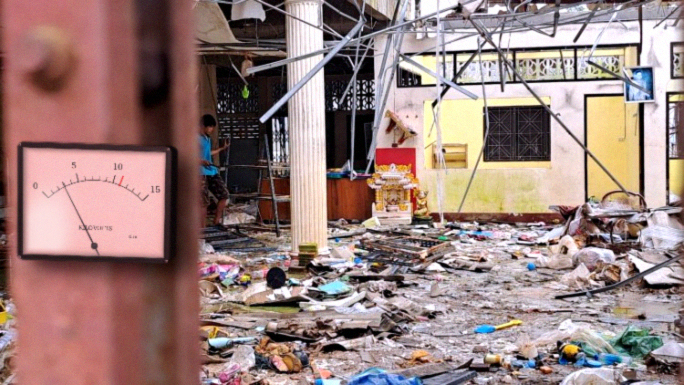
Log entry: 3 kV
